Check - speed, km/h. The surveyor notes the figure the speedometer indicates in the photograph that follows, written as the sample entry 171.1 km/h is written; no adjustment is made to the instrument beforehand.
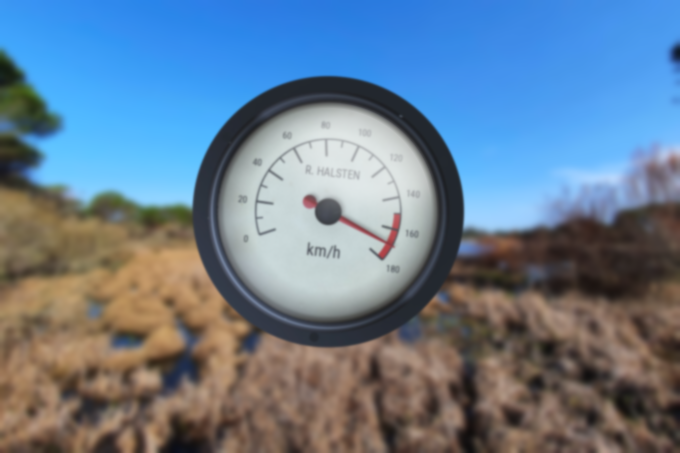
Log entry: 170 km/h
